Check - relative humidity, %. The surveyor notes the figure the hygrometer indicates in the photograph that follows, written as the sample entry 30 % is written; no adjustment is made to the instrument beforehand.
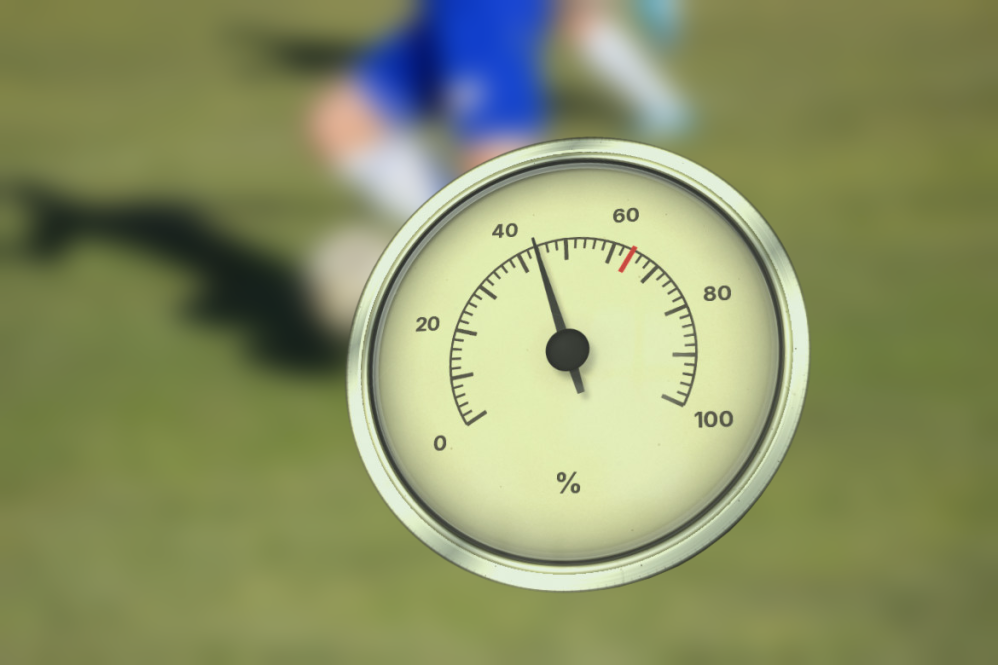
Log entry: 44 %
